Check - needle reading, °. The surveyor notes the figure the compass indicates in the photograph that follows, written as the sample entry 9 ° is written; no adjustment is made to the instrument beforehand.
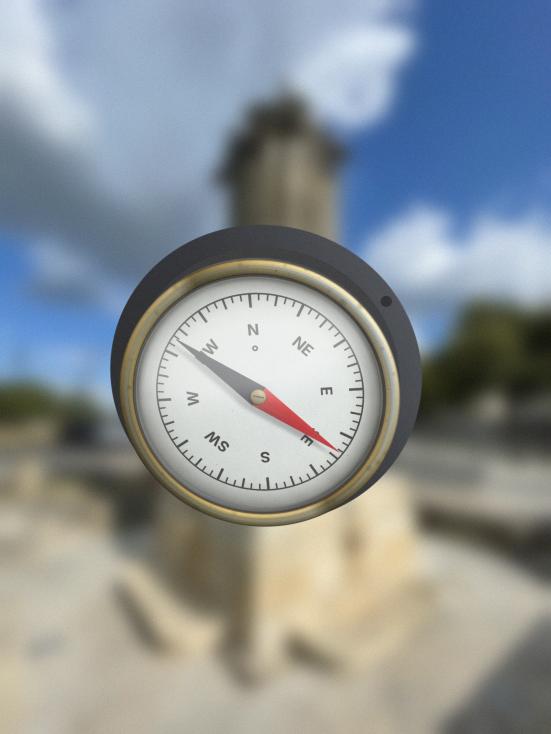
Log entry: 130 °
